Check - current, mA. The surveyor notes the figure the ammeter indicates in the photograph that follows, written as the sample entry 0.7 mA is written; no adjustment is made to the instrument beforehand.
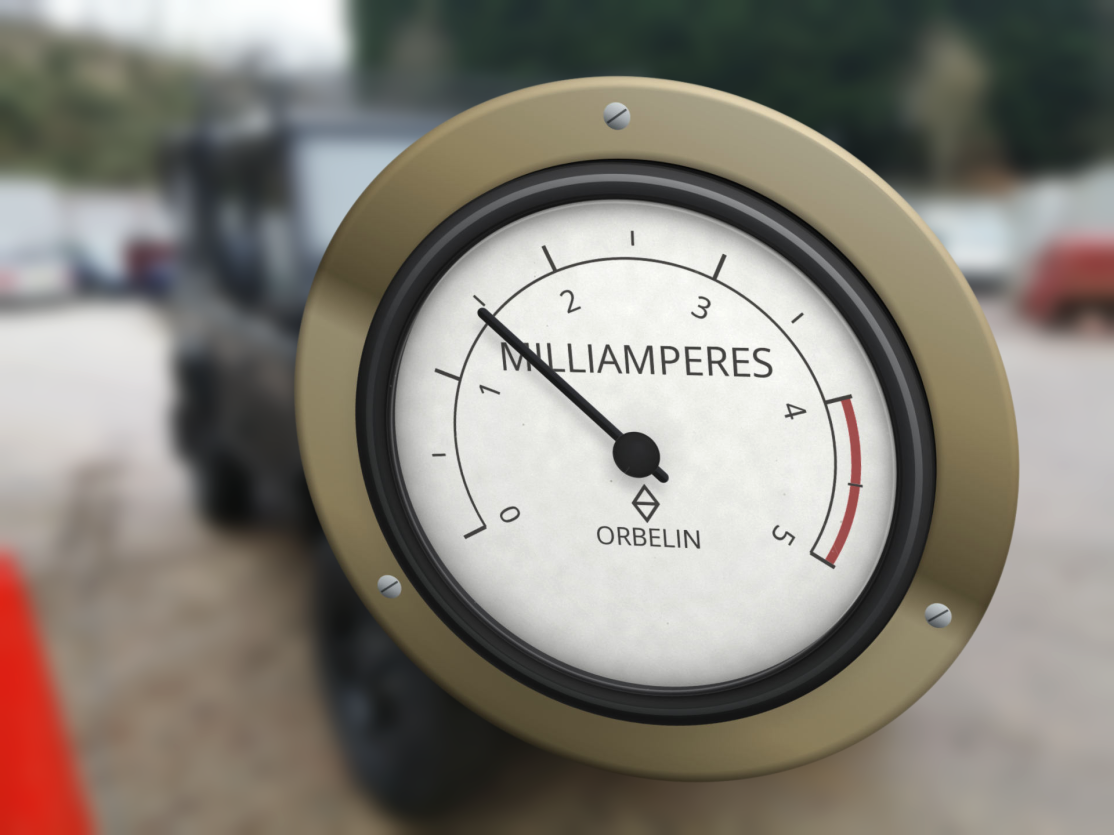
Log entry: 1.5 mA
